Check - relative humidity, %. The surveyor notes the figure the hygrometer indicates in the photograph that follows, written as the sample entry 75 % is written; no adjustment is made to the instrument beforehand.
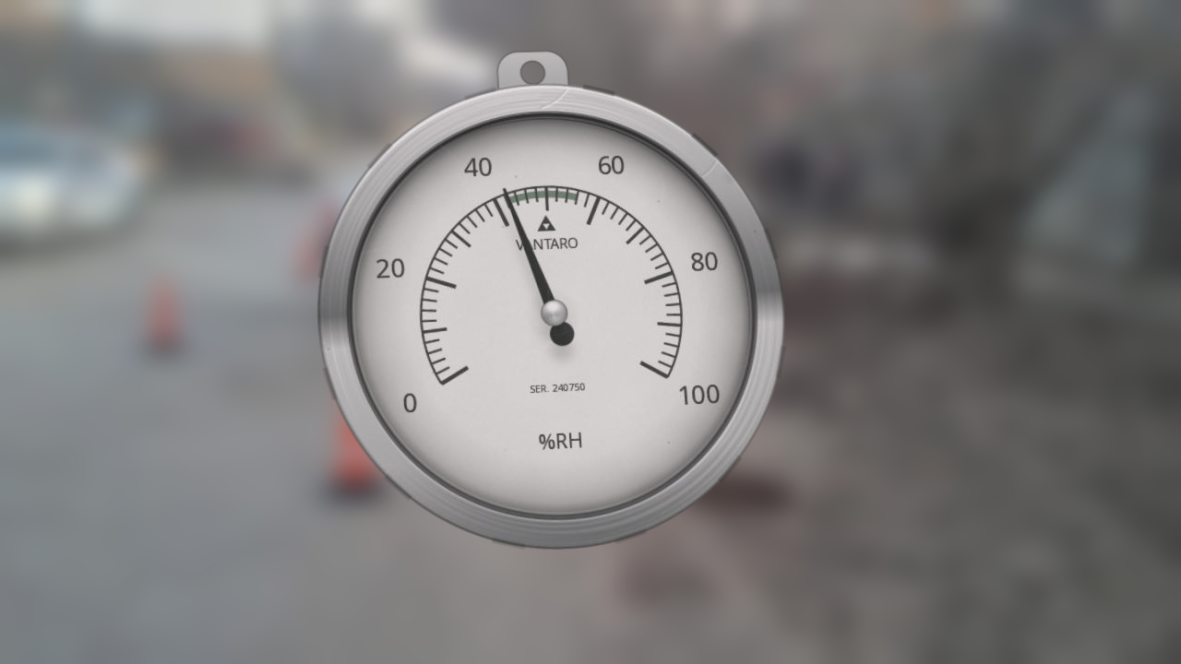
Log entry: 42 %
